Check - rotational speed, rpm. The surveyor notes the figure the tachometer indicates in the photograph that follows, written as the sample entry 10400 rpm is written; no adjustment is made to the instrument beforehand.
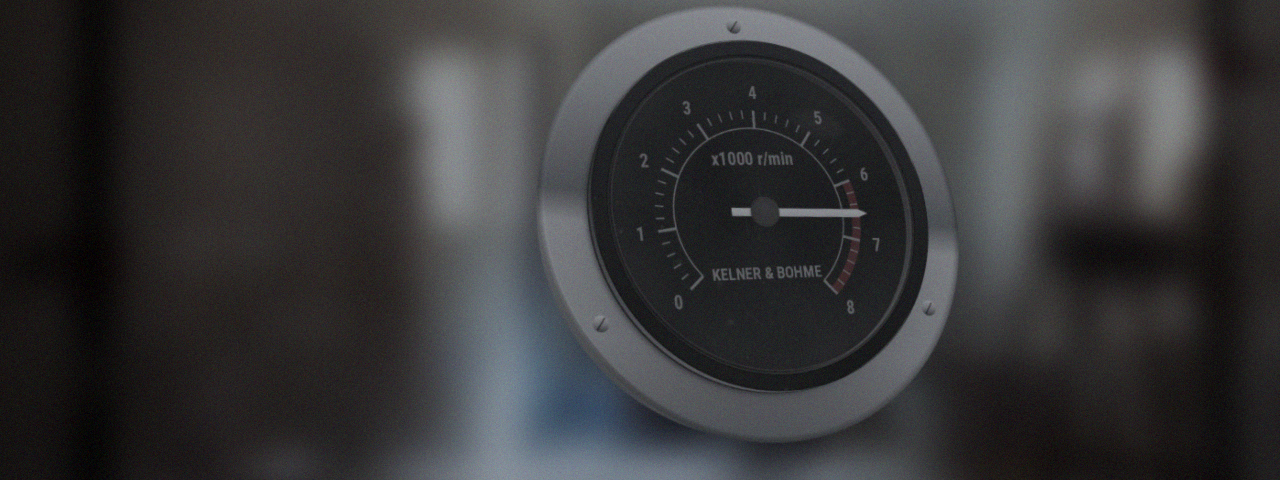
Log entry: 6600 rpm
